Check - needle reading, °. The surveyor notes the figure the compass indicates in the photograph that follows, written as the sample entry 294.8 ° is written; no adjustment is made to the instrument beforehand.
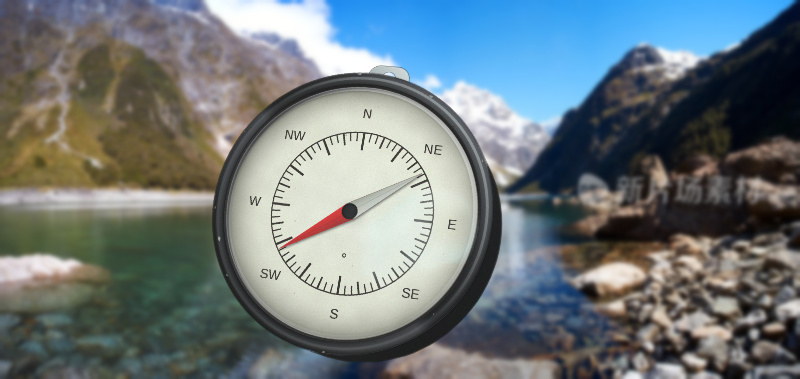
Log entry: 235 °
